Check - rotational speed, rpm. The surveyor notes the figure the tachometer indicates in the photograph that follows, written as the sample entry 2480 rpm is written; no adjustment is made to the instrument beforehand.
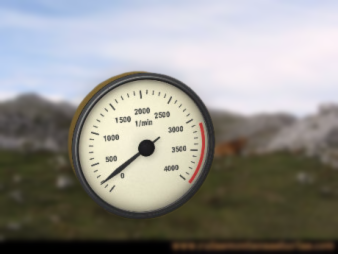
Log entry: 200 rpm
